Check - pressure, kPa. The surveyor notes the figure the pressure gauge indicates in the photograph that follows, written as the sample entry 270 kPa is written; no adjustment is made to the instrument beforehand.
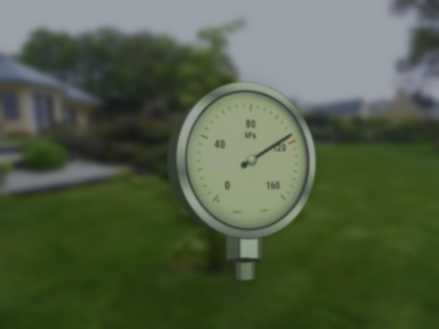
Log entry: 115 kPa
